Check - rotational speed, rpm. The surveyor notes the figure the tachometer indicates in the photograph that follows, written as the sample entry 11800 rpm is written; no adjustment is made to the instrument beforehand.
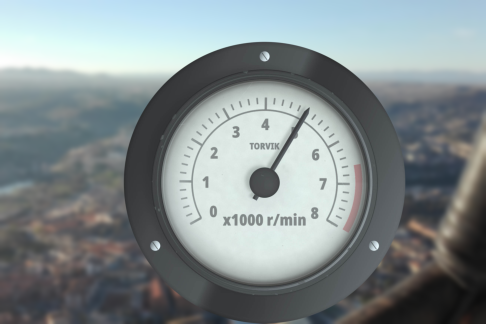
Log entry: 5000 rpm
